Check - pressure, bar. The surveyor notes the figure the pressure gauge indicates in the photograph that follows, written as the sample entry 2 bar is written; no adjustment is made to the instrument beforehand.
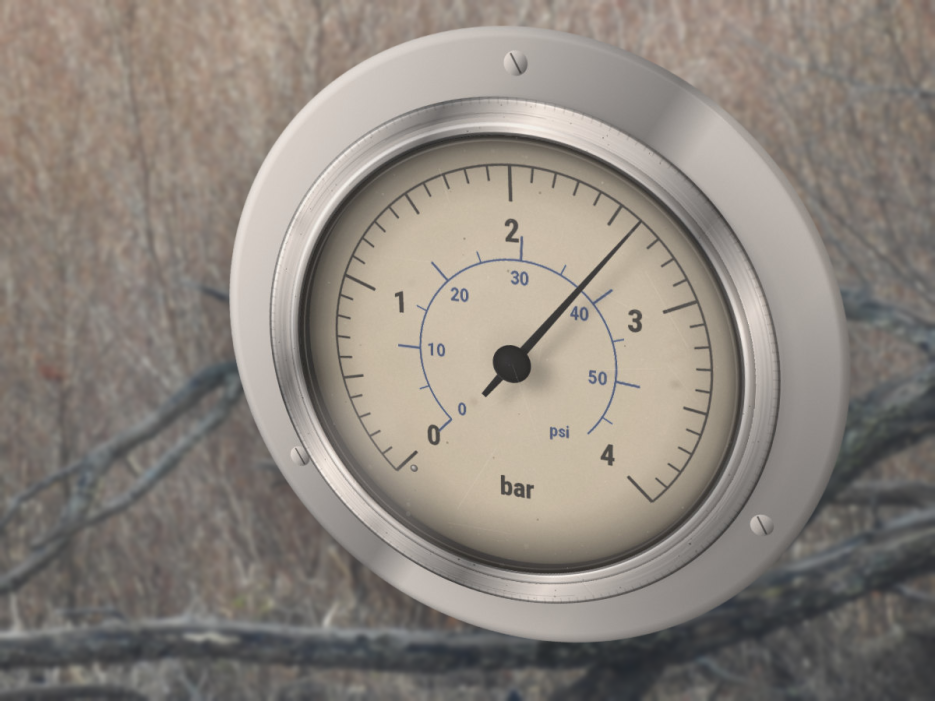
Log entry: 2.6 bar
